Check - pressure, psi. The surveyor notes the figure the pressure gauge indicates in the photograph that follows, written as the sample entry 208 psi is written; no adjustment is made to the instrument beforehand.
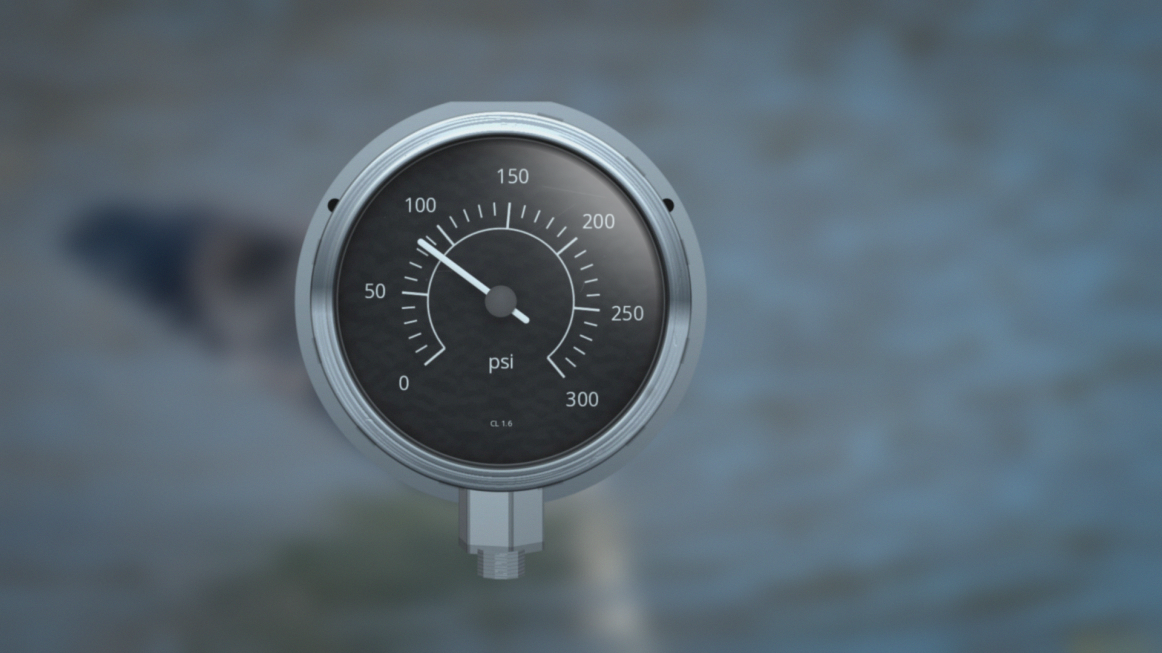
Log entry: 85 psi
